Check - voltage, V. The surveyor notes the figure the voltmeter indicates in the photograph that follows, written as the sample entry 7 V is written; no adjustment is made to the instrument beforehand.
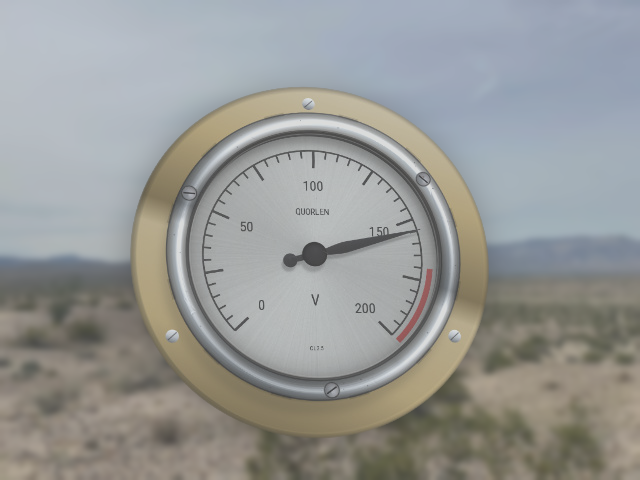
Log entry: 155 V
